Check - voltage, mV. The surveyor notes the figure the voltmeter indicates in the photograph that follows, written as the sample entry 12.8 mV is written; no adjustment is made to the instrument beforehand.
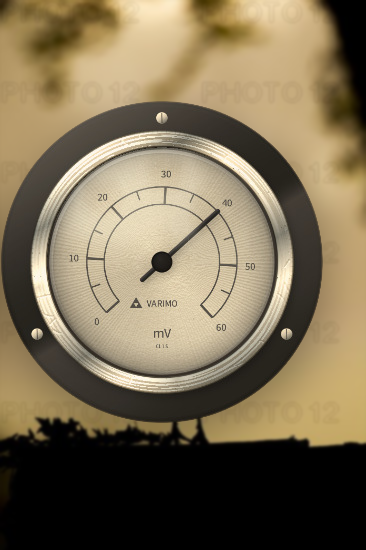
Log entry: 40 mV
